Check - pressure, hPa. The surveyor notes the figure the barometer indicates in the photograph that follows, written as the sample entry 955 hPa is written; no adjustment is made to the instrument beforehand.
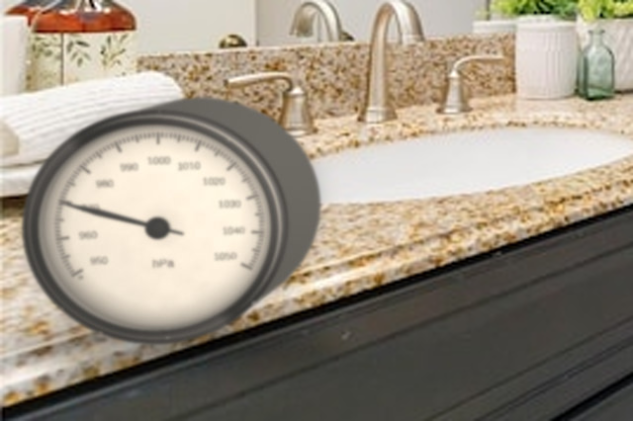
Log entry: 970 hPa
